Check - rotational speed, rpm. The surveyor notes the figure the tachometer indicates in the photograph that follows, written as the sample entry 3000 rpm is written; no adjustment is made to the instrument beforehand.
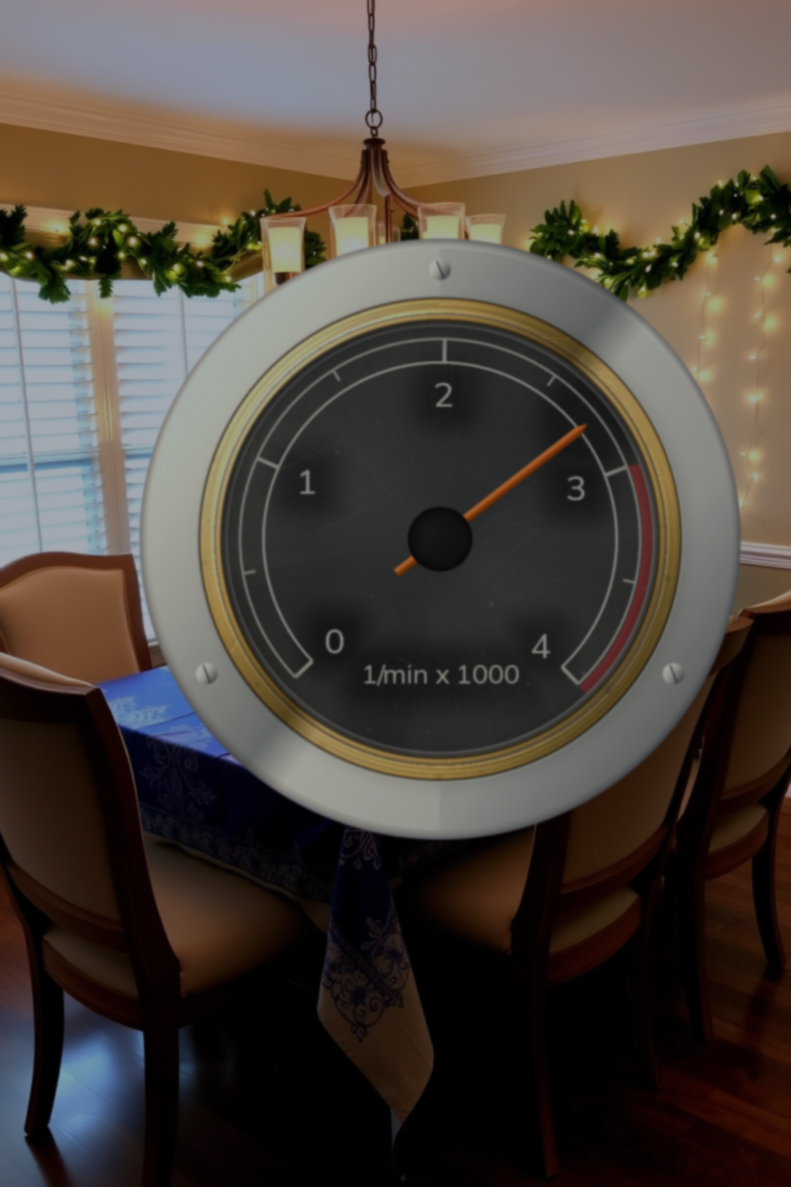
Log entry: 2750 rpm
